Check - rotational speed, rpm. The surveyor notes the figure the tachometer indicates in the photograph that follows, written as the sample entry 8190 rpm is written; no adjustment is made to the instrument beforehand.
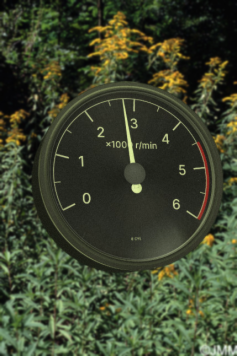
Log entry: 2750 rpm
